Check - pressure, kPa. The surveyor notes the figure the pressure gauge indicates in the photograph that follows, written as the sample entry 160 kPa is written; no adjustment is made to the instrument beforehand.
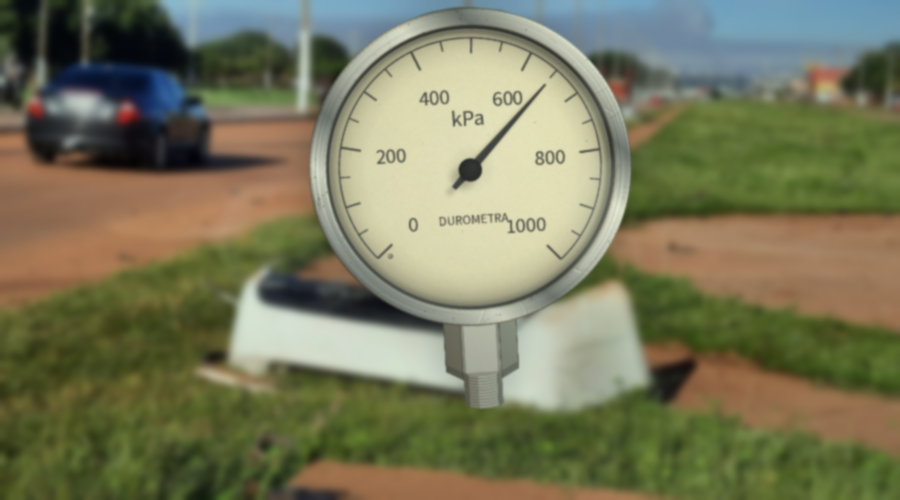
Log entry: 650 kPa
